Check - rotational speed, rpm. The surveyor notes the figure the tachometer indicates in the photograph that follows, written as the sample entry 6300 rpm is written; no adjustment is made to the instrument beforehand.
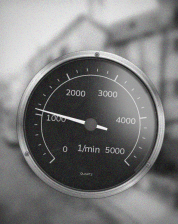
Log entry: 1100 rpm
